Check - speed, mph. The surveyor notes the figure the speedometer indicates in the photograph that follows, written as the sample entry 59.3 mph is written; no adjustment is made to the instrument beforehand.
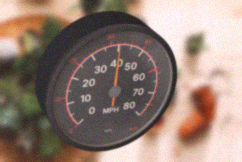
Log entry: 40 mph
